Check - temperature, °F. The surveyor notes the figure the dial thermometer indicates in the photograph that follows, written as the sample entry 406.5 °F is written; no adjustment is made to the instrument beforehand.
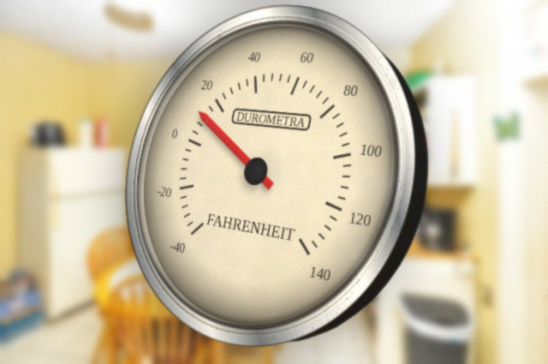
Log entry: 12 °F
